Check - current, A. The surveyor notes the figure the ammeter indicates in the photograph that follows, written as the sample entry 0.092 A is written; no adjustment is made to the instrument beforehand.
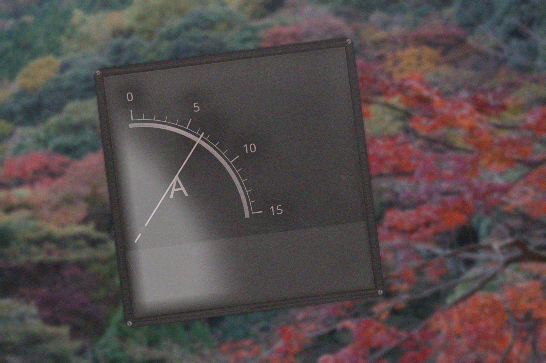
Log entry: 6.5 A
